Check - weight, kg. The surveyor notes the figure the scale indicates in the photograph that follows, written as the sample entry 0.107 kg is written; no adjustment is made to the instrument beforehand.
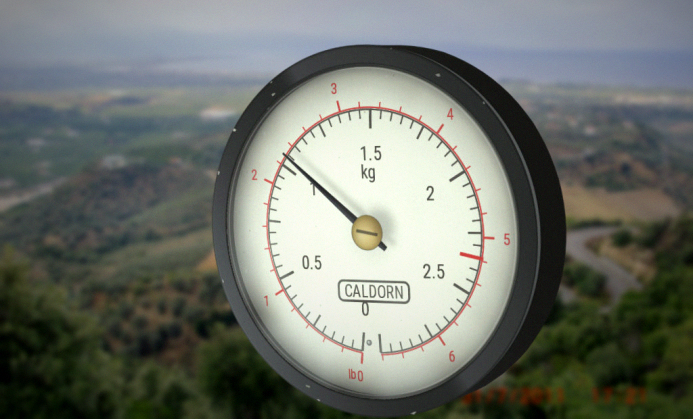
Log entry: 1.05 kg
